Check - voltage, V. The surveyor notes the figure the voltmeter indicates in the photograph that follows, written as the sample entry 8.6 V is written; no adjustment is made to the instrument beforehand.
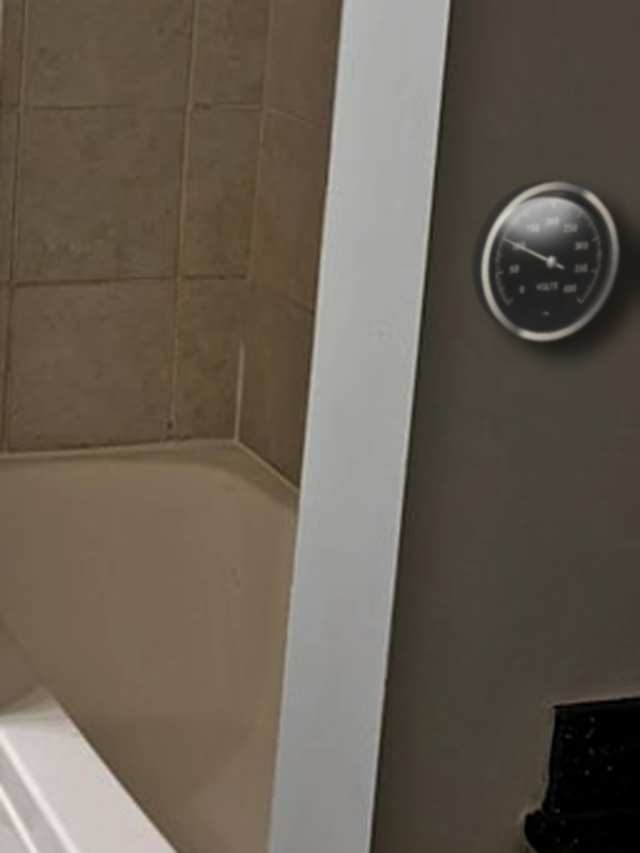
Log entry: 100 V
